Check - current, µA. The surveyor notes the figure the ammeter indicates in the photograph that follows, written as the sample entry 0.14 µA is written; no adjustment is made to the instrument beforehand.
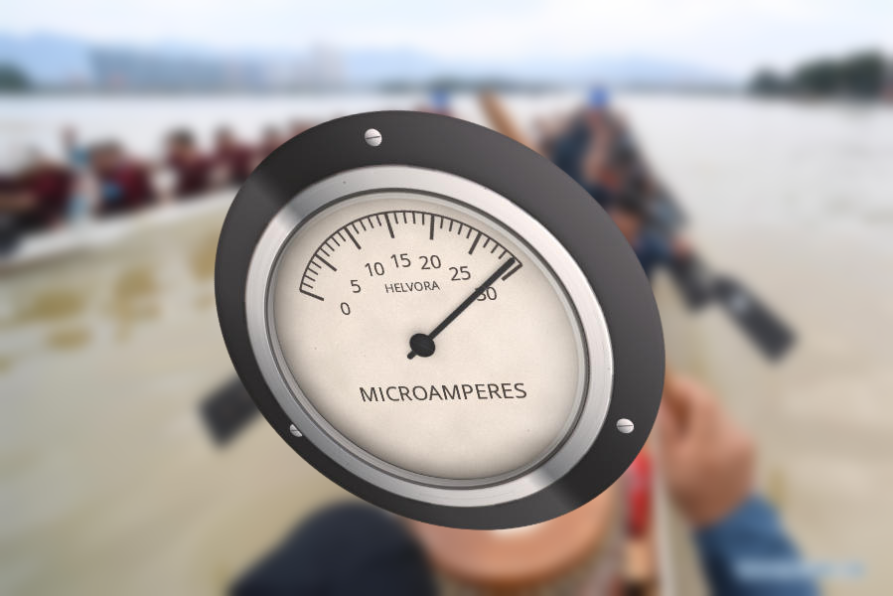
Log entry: 29 µA
